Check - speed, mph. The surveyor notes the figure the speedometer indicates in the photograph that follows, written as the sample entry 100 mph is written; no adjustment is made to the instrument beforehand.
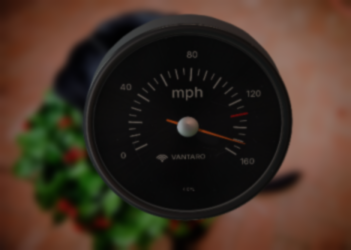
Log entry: 150 mph
